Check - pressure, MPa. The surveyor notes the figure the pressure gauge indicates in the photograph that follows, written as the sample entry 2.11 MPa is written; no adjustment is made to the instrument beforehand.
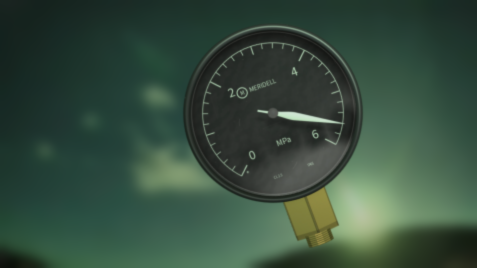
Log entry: 5.6 MPa
